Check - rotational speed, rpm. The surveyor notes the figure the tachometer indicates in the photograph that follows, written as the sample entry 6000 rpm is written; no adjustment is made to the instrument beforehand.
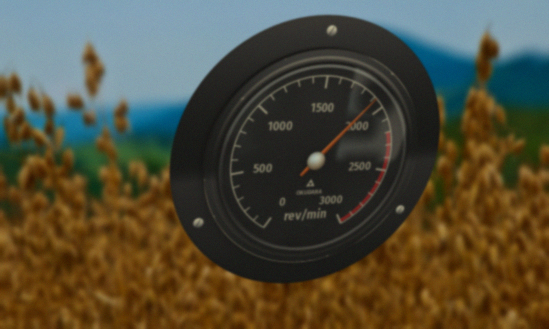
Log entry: 1900 rpm
